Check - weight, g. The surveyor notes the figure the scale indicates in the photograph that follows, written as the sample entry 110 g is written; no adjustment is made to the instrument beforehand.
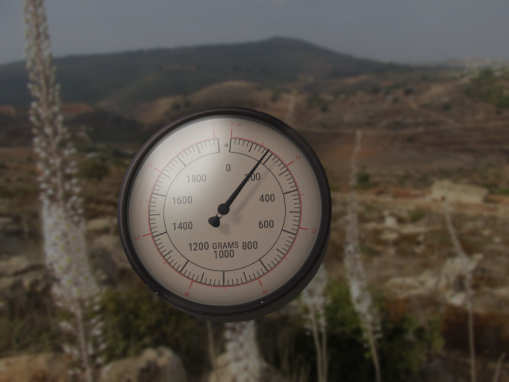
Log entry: 180 g
